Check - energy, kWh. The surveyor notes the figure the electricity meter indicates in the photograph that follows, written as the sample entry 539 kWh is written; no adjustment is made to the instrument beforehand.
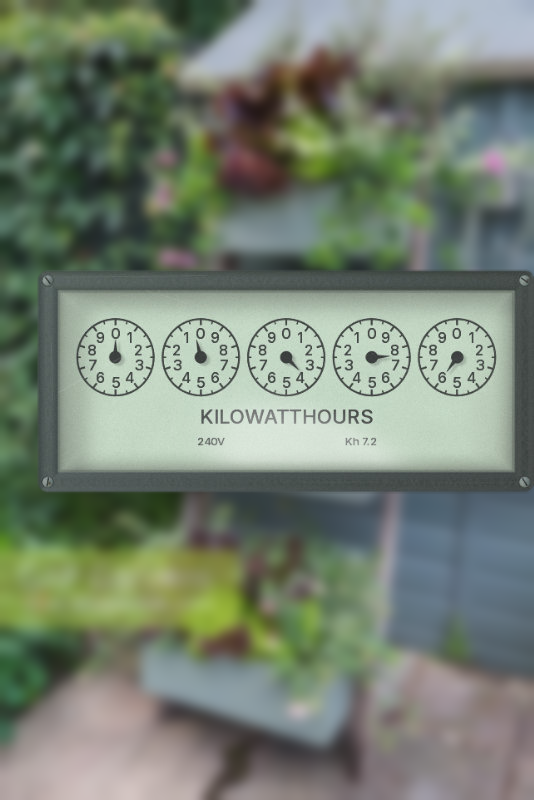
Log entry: 376 kWh
